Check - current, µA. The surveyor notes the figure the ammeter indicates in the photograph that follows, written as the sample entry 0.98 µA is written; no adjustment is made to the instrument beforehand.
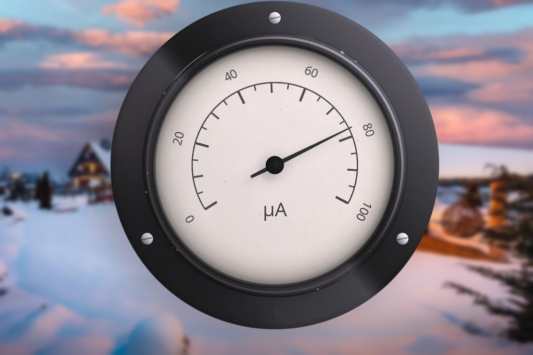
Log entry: 77.5 µA
